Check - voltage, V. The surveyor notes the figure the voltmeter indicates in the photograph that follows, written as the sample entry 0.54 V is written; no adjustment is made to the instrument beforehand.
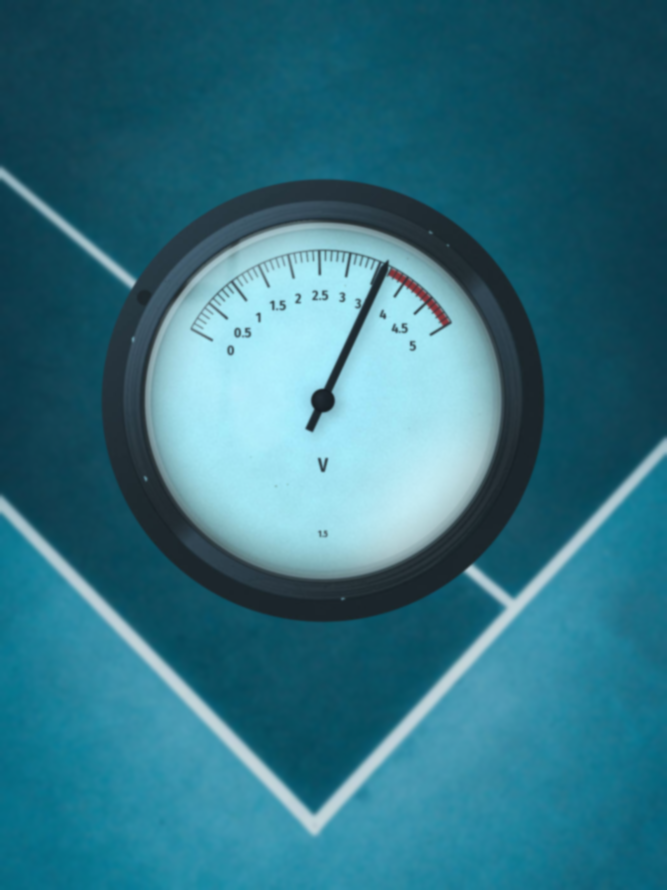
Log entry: 3.6 V
